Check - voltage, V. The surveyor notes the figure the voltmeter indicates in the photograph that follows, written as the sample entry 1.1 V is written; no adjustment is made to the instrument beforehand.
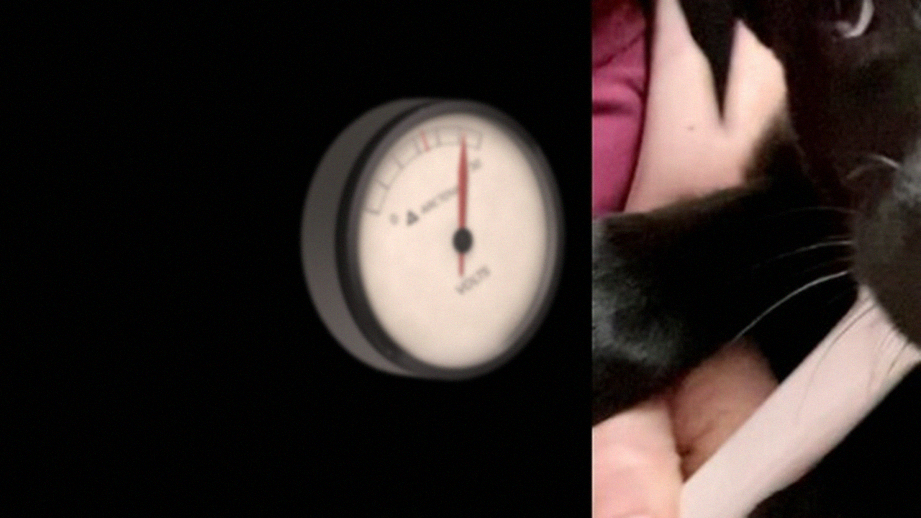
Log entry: 25 V
